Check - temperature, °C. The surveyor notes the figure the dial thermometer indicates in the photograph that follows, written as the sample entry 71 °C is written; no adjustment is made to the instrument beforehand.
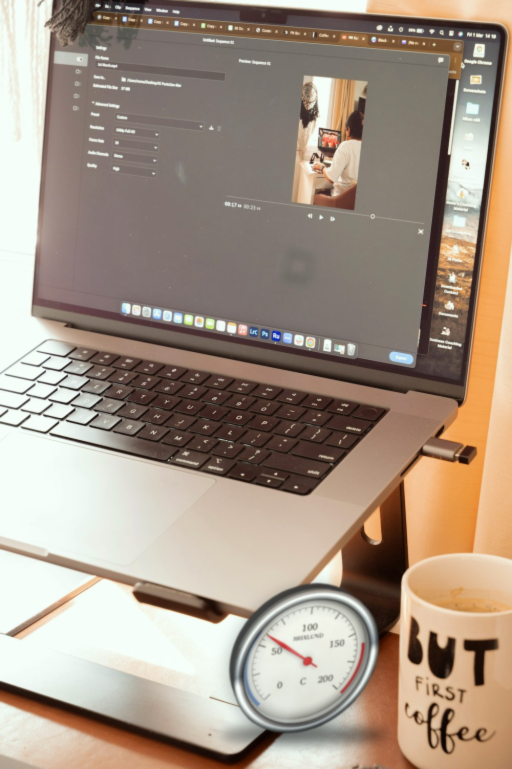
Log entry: 60 °C
